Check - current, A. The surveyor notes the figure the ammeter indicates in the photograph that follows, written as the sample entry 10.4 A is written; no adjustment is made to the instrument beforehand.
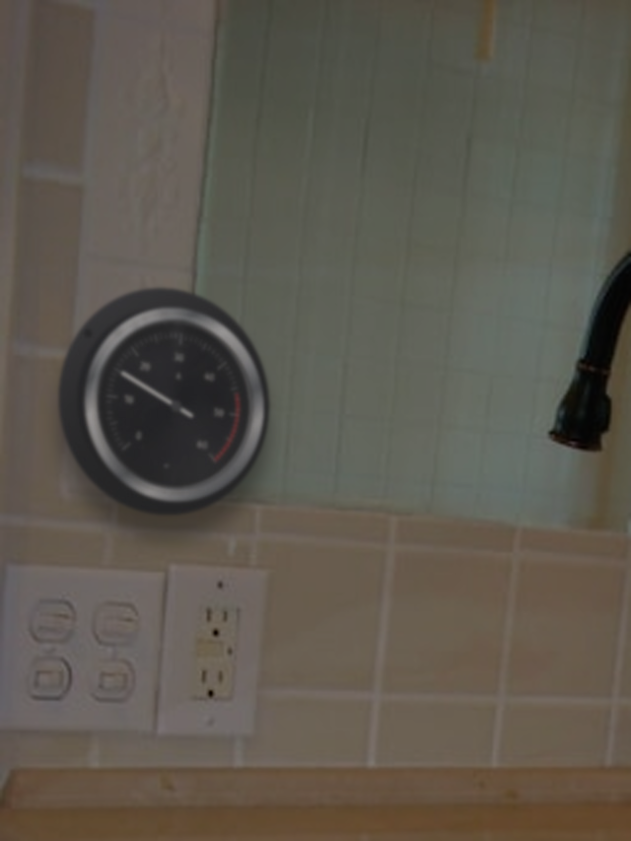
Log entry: 15 A
